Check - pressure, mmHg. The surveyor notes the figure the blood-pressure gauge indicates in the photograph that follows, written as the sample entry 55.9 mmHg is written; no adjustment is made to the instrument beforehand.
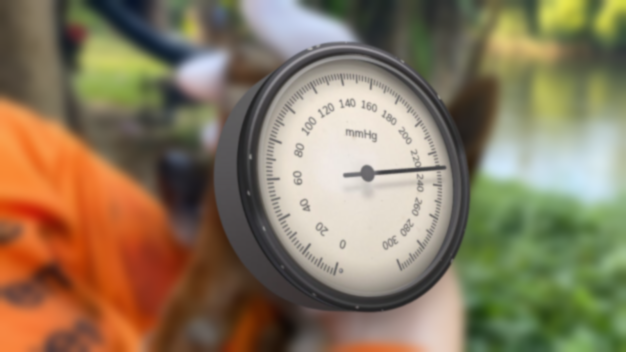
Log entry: 230 mmHg
